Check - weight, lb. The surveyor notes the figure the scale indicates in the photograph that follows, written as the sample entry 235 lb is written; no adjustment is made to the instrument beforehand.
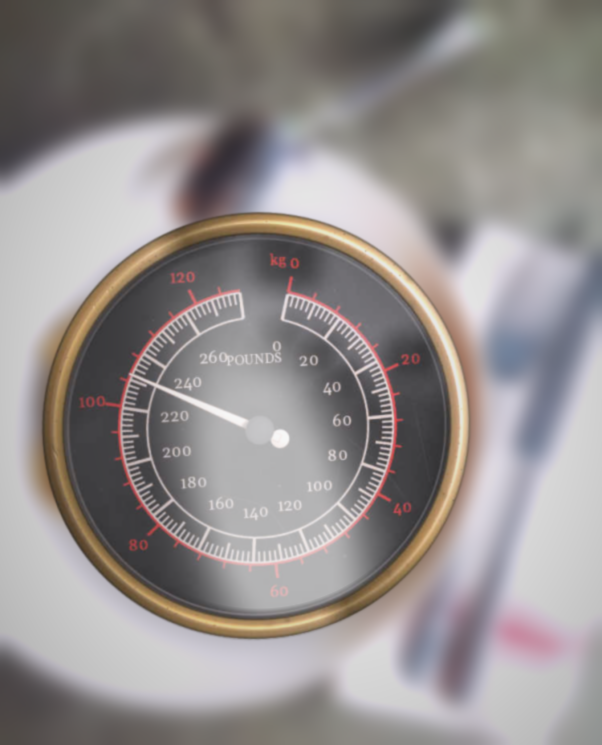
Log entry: 232 lb
